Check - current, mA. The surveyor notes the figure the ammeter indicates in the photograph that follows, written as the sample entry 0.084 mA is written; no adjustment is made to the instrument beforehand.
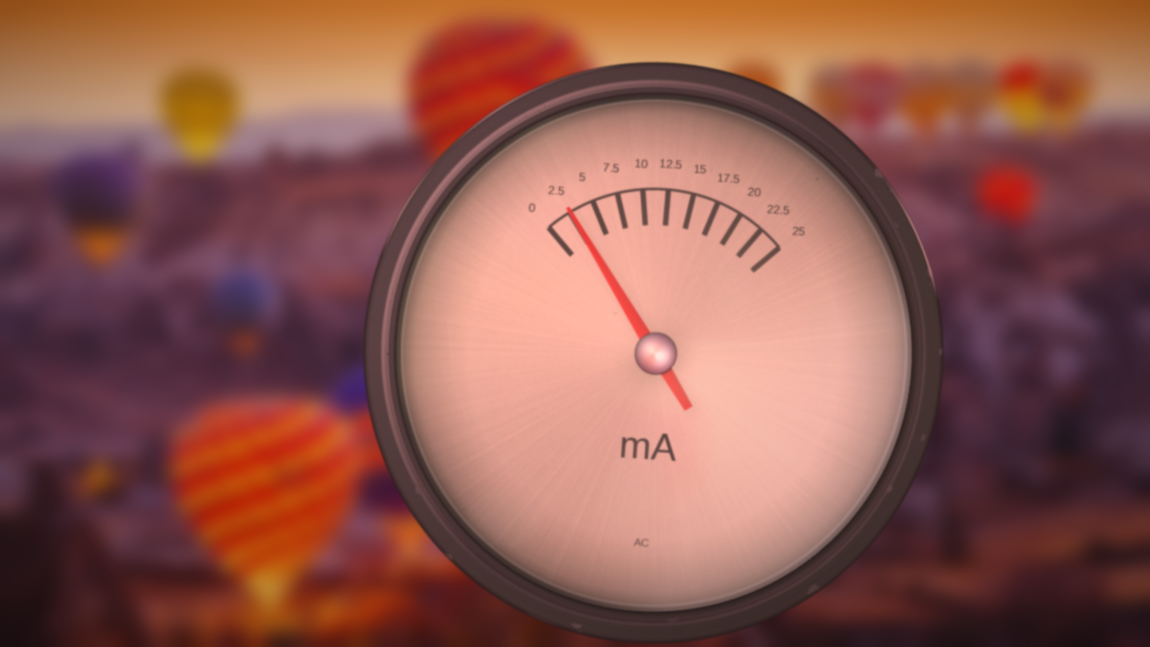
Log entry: 2.5 mA
